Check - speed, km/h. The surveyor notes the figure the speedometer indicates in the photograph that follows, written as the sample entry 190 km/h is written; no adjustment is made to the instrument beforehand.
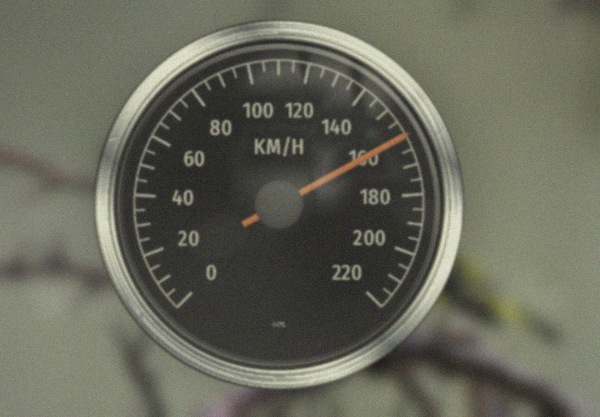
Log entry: 160 km/h
